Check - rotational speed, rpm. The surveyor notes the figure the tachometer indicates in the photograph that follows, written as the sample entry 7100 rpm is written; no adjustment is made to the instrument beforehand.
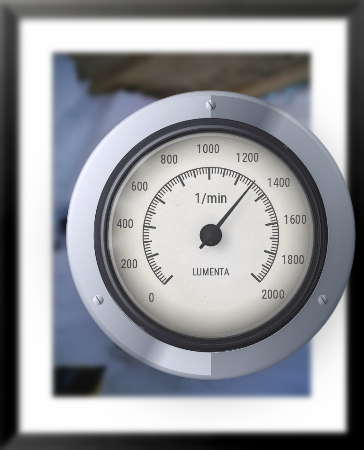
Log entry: 1300 rpm
